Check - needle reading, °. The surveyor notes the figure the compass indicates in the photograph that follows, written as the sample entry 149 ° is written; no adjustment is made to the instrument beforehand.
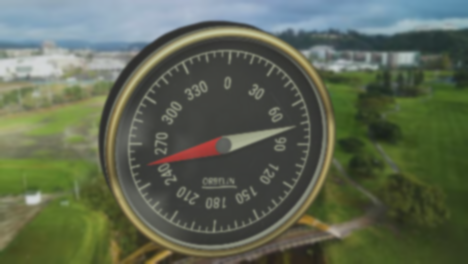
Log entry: 255 °
